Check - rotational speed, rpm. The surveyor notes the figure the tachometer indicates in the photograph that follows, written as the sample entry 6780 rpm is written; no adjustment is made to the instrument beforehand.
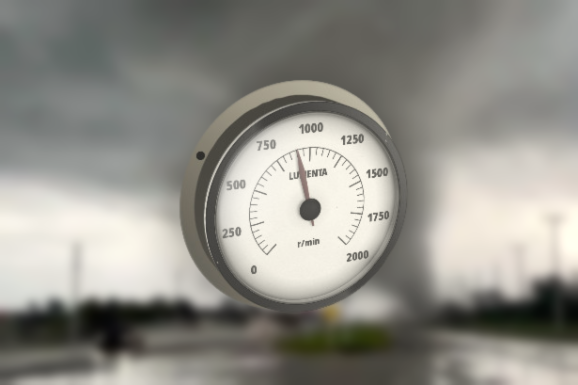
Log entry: 900 rpm
